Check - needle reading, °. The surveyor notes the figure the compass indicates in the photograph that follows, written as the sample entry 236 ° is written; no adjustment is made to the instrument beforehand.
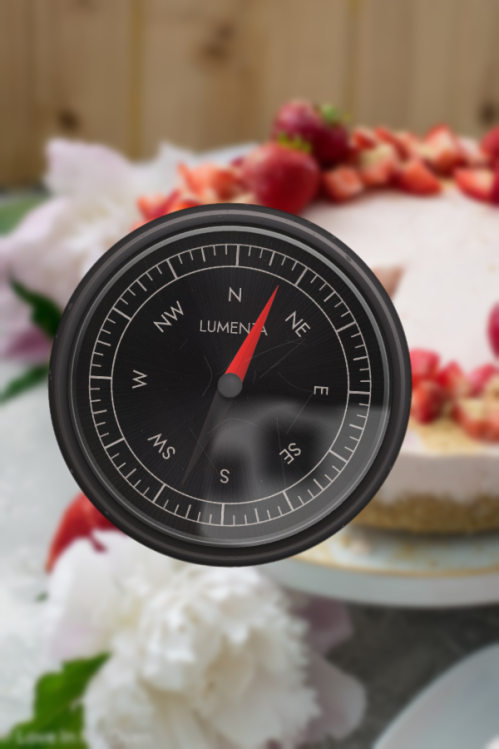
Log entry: 22.5 °
